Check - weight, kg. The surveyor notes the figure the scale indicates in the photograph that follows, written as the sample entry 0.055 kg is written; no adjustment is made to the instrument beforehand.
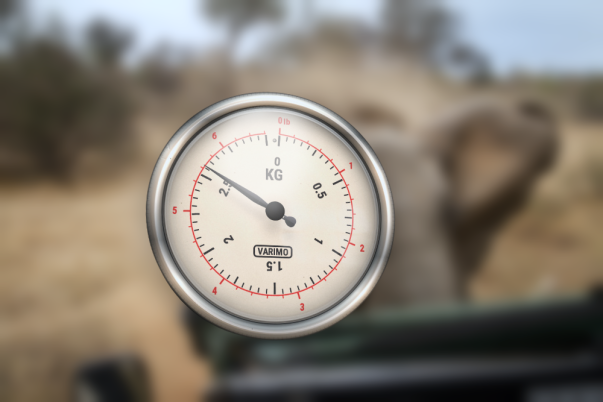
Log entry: 2.55 kg
